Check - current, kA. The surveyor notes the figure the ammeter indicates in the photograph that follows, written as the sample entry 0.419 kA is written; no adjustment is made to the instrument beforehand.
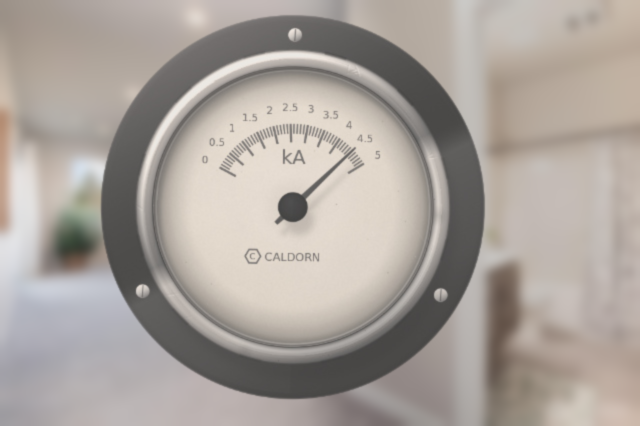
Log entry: 4.5 kA
